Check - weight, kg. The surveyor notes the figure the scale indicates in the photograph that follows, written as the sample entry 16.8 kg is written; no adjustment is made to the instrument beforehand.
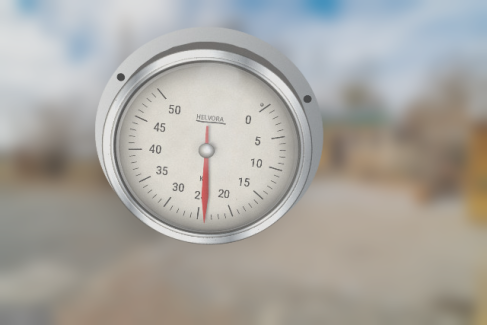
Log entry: 24 kg
